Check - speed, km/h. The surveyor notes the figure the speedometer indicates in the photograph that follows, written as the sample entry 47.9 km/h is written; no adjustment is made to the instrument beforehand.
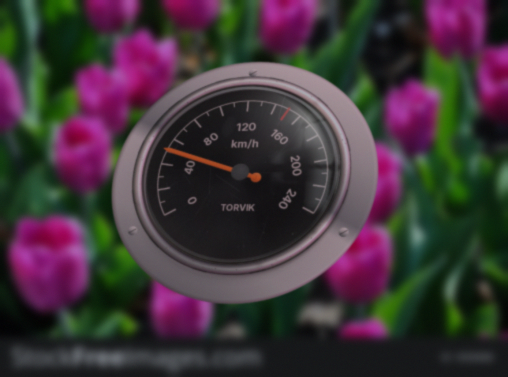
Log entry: 50 km/h
